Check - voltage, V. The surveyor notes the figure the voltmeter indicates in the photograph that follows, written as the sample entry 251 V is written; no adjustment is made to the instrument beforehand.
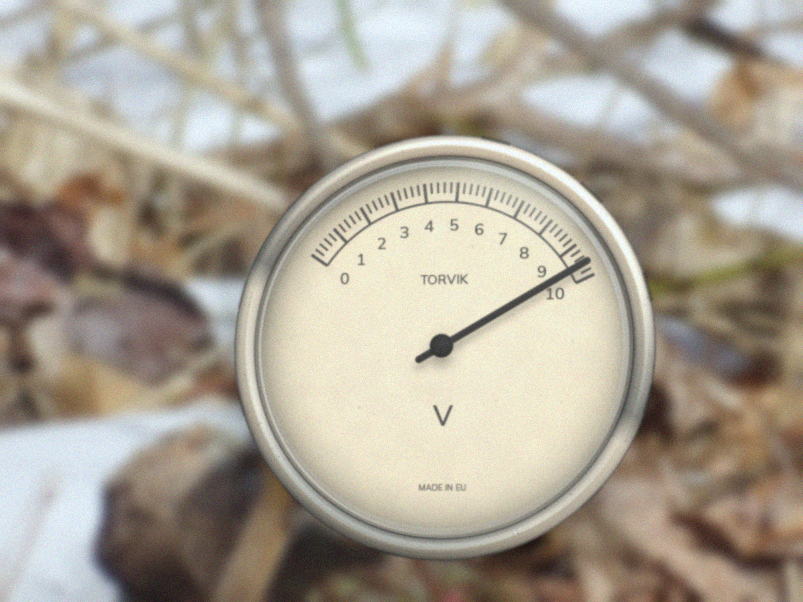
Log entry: 9.6 V
